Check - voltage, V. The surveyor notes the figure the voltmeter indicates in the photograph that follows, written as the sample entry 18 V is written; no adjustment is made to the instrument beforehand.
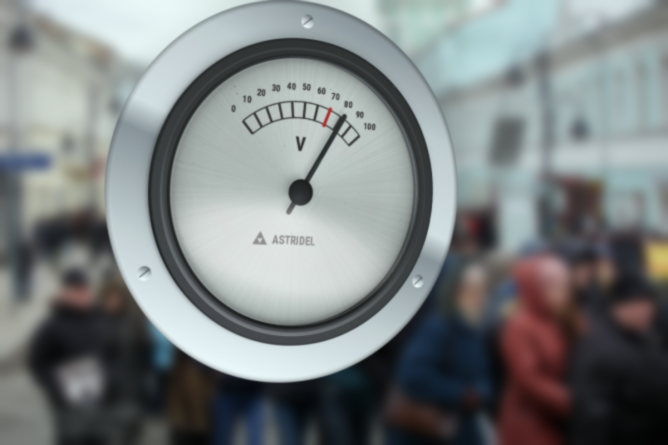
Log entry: 80 V
